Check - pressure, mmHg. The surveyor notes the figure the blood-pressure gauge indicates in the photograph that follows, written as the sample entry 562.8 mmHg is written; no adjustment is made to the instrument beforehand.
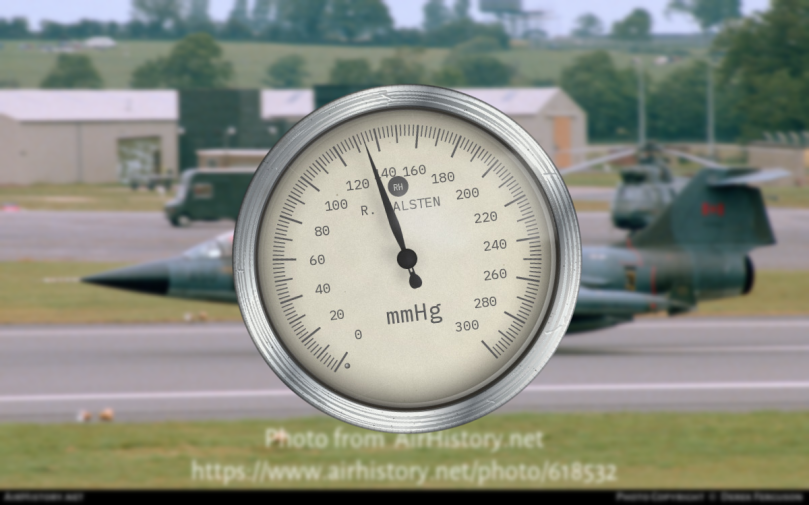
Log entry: 134 mmHg
